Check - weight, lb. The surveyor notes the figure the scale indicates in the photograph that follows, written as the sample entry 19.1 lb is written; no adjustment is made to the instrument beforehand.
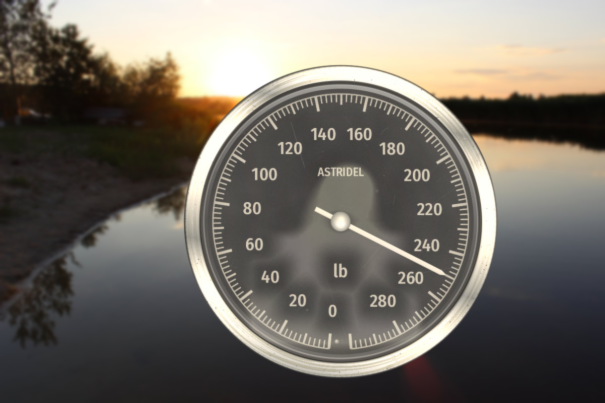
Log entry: 250 lb
